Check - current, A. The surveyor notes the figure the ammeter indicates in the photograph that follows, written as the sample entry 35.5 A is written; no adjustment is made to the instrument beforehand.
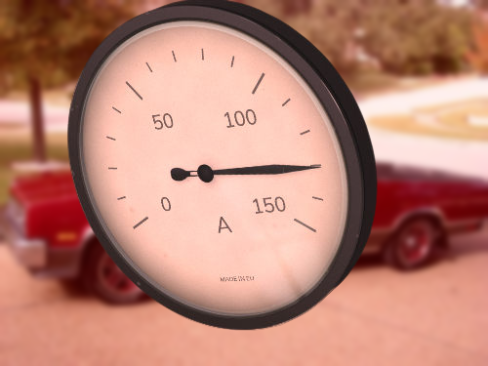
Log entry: 130 A
